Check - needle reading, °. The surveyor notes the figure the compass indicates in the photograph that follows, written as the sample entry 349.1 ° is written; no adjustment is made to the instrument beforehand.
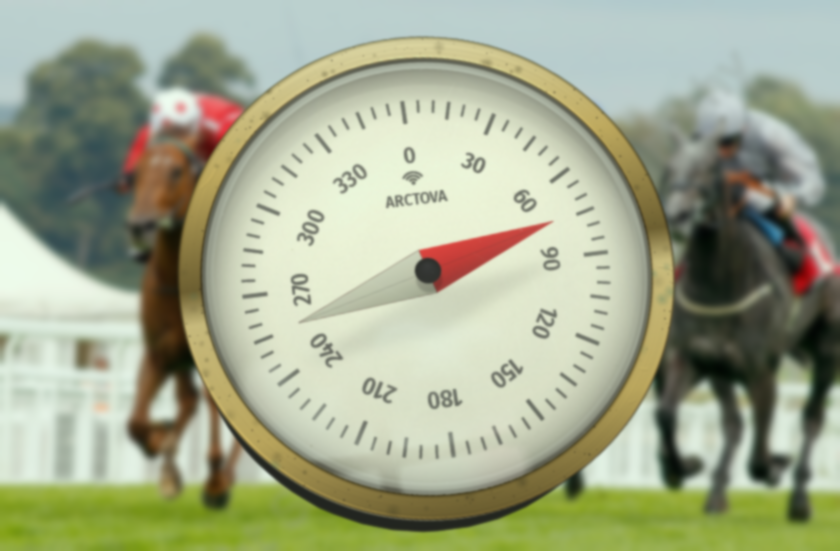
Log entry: 75 °
